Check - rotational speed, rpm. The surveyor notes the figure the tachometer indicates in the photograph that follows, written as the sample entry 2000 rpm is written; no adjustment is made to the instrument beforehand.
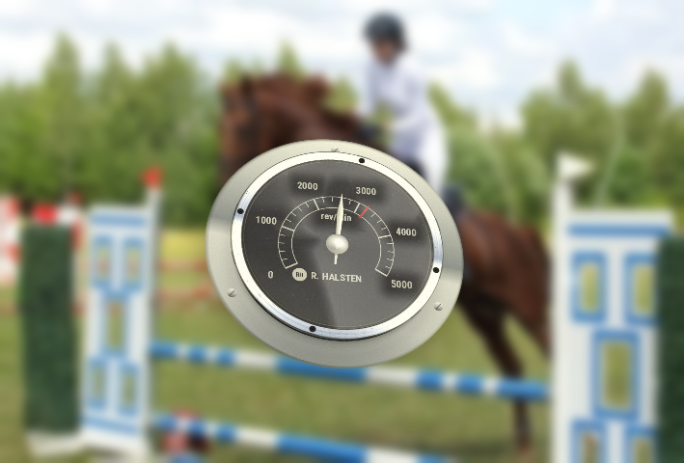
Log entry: 2600 rpm
